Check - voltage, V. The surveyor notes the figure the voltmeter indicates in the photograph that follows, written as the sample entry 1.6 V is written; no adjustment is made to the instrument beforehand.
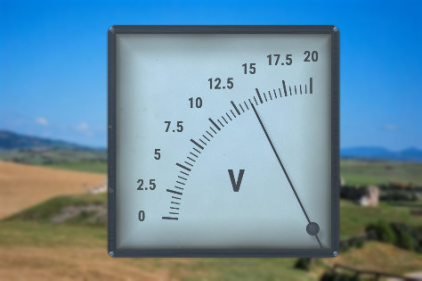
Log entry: 14 V
